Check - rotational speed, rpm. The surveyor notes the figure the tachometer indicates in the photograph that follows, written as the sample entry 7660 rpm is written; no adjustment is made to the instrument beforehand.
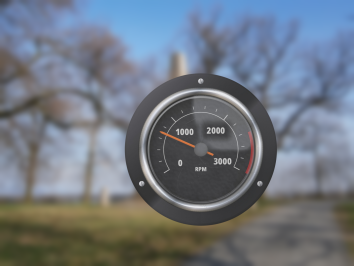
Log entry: 700 rpm
